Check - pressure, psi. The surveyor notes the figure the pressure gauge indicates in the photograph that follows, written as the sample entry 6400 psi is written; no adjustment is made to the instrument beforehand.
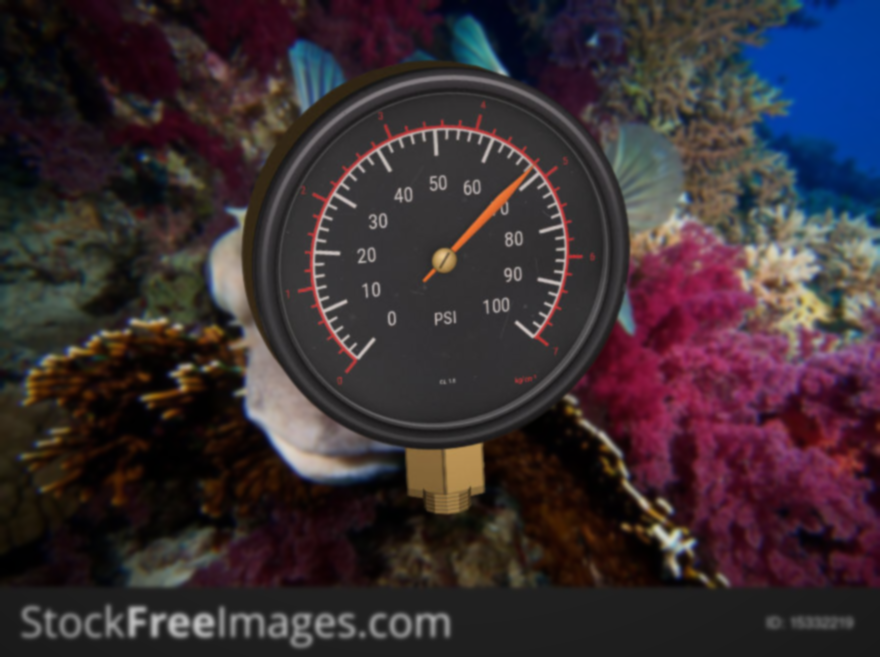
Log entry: 68 psi
